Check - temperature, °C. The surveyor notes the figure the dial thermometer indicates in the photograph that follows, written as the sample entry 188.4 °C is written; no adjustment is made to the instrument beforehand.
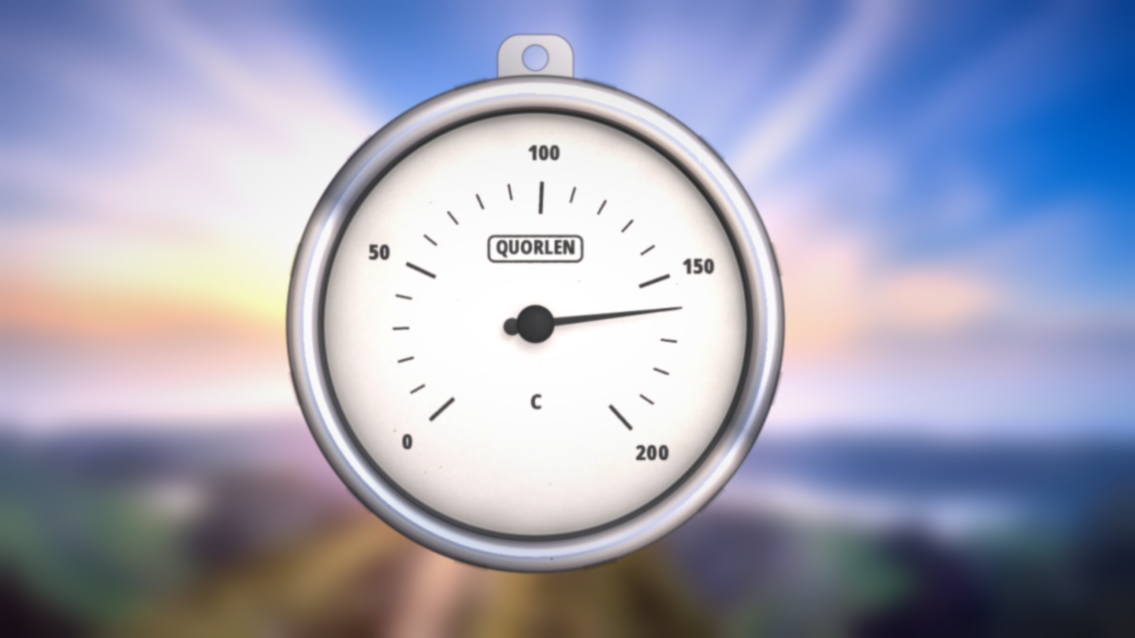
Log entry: 160 °C
